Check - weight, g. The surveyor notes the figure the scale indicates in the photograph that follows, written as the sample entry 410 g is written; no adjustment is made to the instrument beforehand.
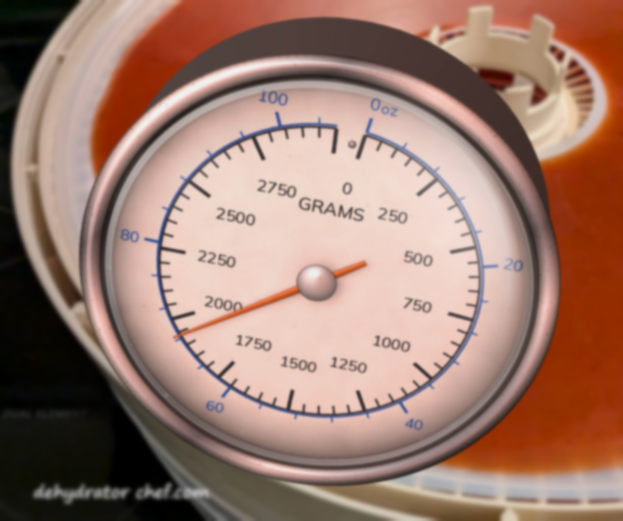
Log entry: 1950 g
